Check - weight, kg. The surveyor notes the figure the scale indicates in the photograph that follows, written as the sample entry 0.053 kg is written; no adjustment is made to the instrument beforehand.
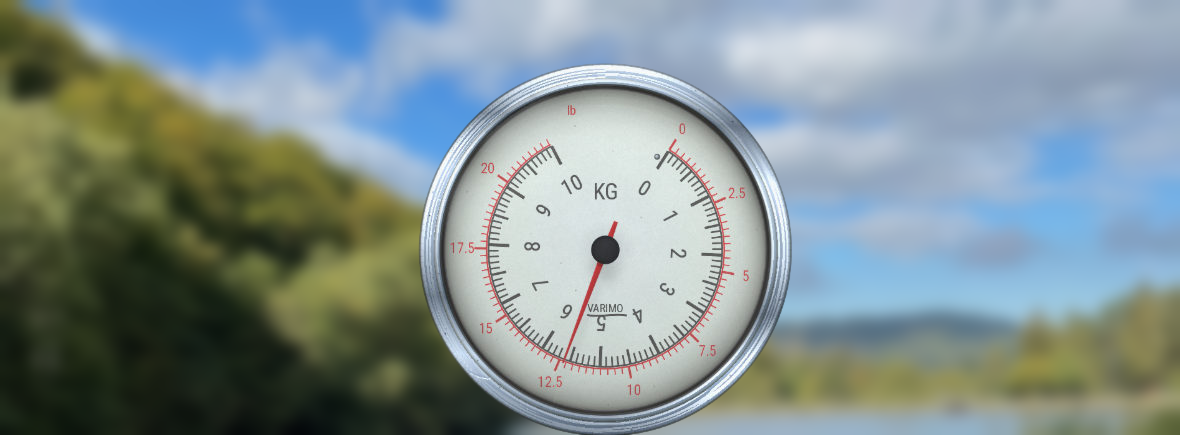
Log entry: 5.6 kg
